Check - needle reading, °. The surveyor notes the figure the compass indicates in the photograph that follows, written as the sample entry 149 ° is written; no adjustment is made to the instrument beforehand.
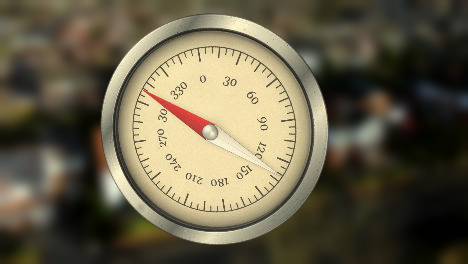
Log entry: 310 °
